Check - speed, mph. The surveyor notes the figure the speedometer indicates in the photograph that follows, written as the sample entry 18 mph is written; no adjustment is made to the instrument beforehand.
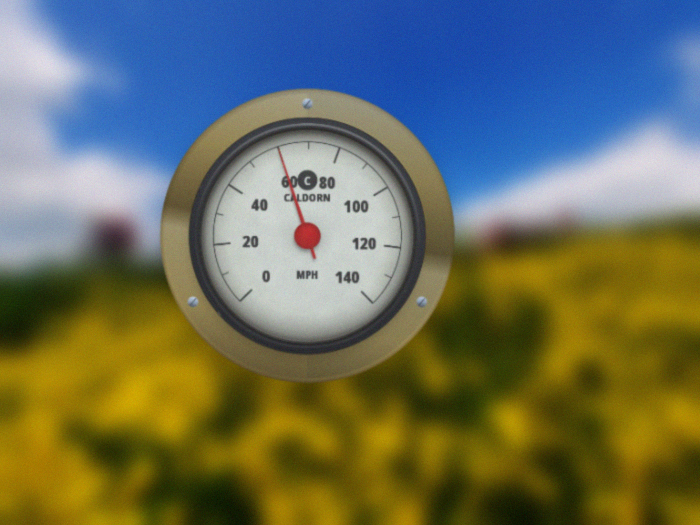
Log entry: 60 mph
